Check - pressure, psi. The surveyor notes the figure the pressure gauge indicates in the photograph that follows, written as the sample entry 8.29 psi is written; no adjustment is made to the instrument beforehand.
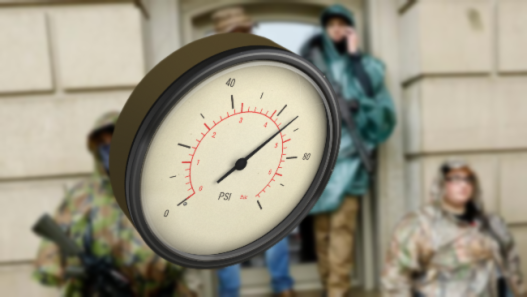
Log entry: 65 psi
